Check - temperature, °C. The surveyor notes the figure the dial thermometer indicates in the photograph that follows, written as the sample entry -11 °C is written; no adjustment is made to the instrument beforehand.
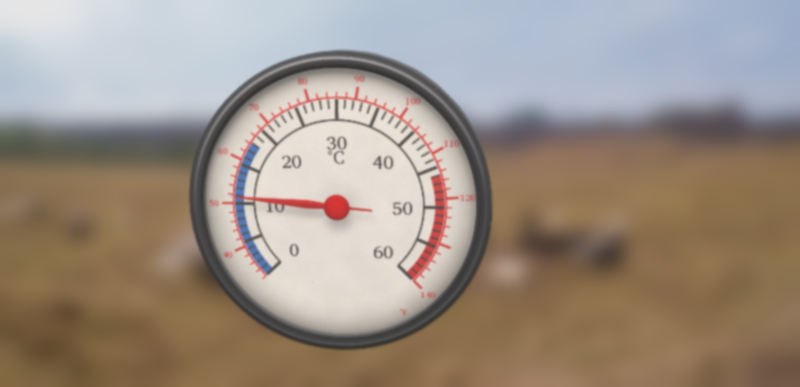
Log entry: 11 °C
